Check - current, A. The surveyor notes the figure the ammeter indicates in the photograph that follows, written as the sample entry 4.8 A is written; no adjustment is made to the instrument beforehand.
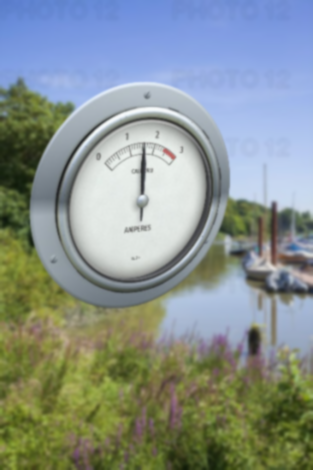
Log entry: 1.5 A
